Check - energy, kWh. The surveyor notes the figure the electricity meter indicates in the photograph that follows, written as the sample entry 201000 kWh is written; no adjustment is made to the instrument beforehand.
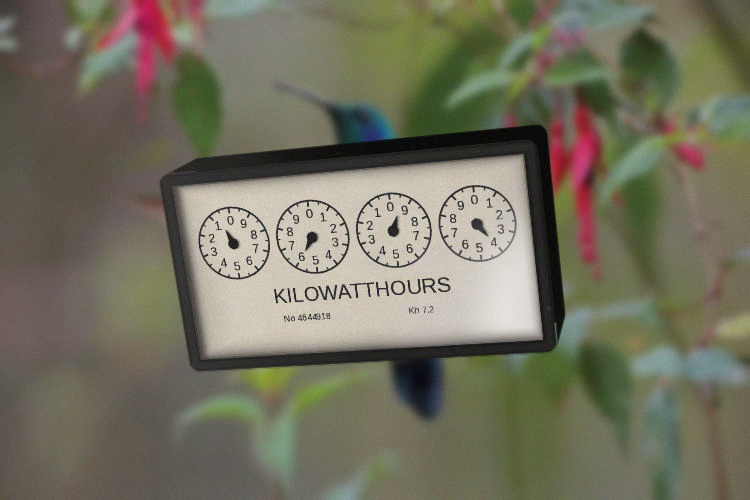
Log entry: 594 kWh
